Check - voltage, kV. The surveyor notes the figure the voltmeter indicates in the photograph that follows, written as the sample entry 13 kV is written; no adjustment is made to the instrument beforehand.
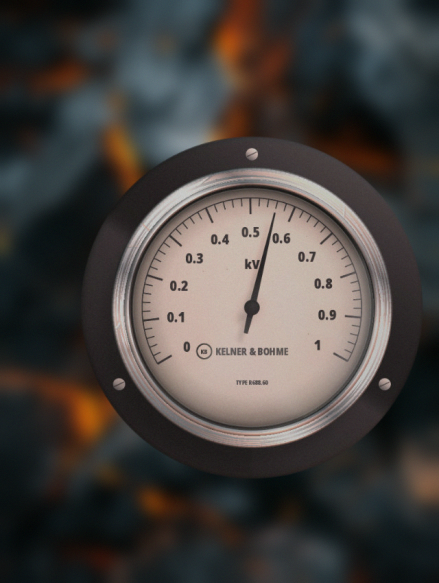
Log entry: 0.56 kV
